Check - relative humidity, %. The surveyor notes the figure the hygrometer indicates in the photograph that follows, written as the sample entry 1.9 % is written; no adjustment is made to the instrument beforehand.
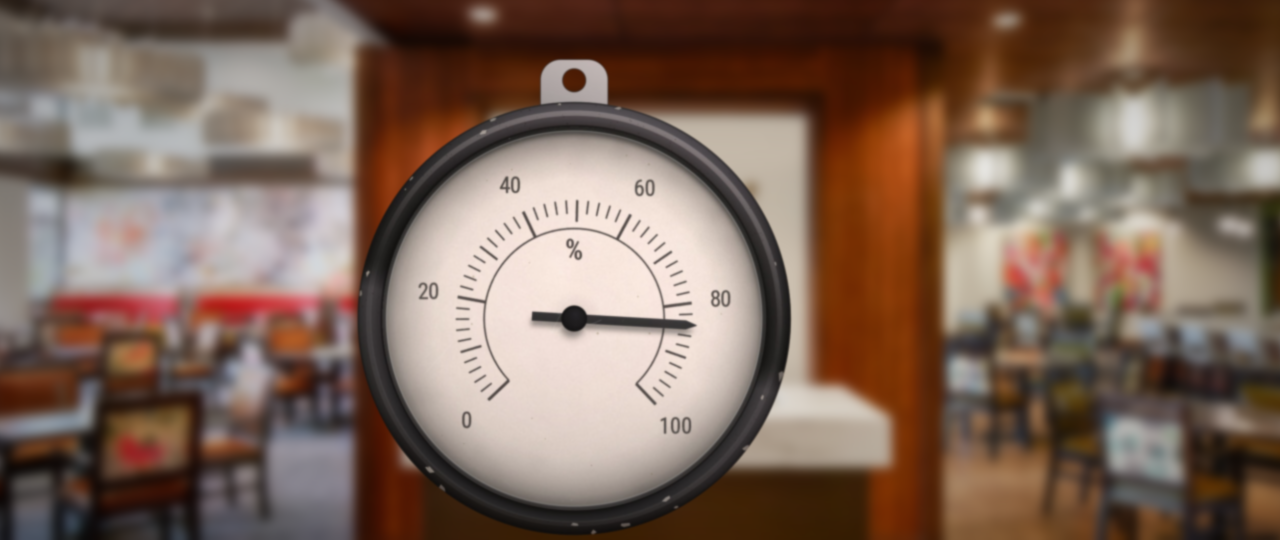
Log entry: 84 %
